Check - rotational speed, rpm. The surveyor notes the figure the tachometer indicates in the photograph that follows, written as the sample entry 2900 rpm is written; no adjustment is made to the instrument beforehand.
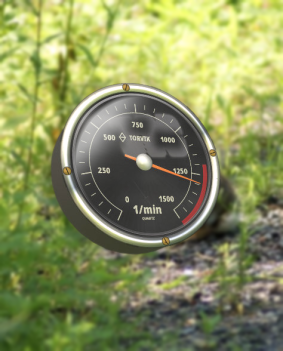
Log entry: 1300 rpm
